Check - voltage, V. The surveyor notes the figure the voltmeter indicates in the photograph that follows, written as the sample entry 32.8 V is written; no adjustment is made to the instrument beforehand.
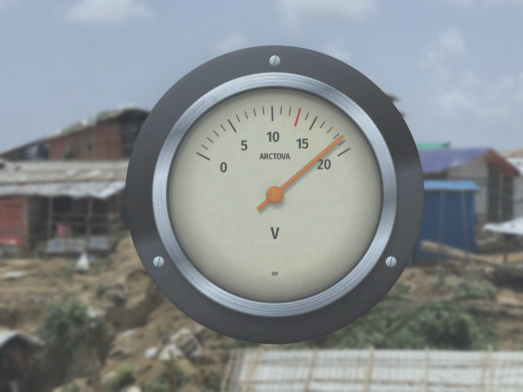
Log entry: 18.5 V
